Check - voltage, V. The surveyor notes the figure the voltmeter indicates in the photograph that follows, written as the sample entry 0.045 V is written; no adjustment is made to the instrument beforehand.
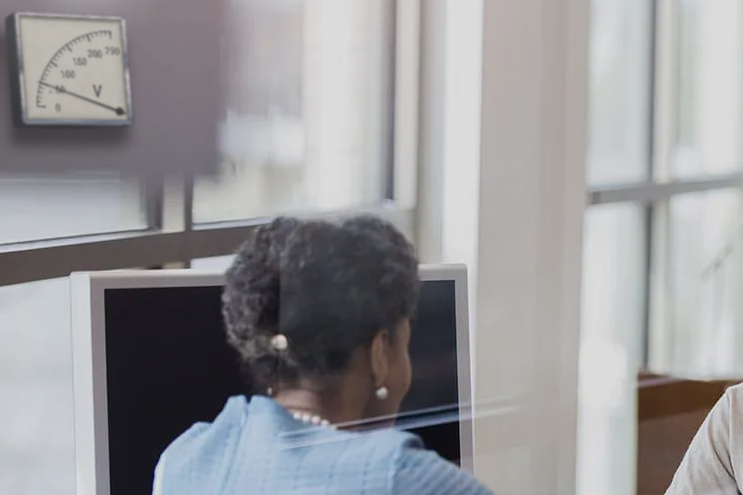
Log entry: 50 V
